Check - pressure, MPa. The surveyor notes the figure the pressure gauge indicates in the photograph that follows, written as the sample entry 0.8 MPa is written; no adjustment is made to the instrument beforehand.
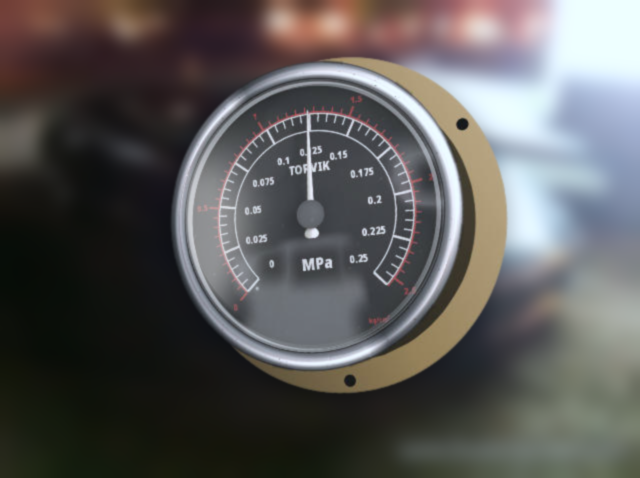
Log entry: 0.125 MPa
